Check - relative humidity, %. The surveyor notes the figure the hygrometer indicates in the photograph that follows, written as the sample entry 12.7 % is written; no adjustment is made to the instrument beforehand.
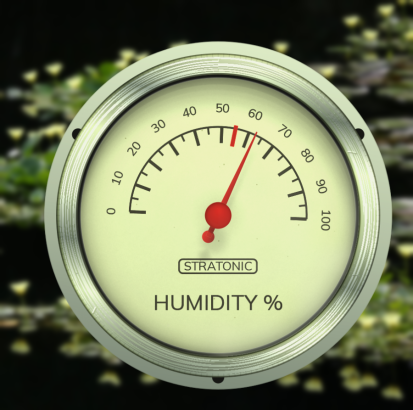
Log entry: 62.5 %
